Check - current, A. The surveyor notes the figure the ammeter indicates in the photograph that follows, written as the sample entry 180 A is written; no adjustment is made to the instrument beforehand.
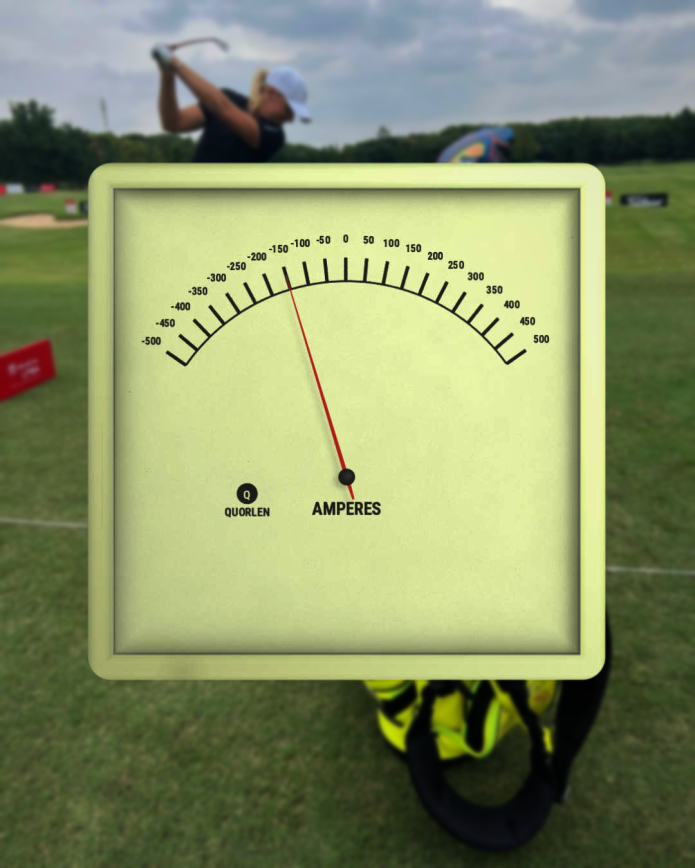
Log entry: -150 A
